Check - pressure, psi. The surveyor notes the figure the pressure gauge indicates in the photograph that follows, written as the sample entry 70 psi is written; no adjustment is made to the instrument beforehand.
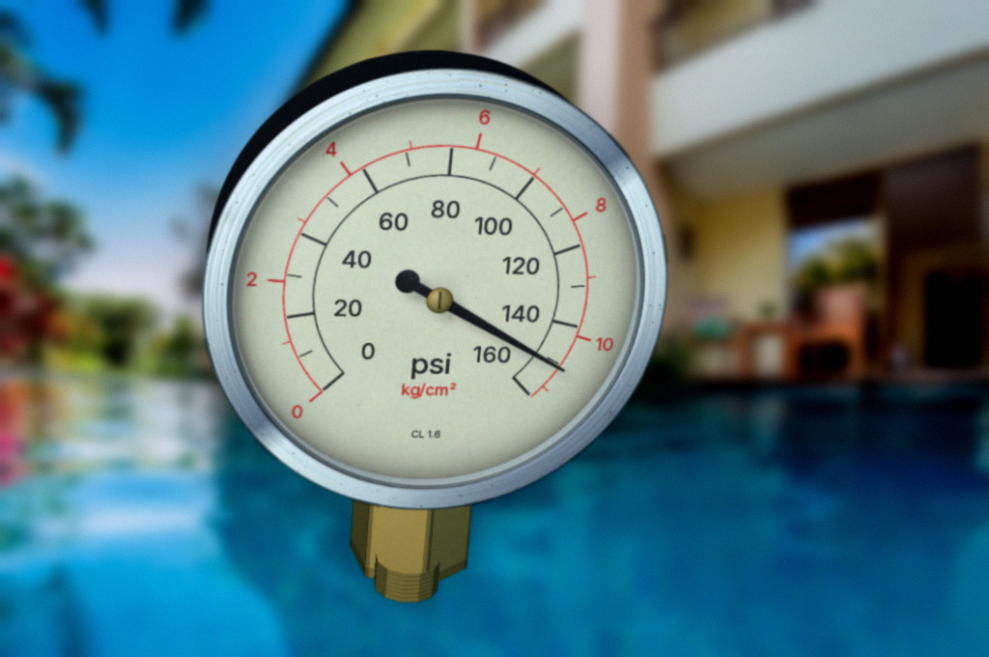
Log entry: 150 psi
